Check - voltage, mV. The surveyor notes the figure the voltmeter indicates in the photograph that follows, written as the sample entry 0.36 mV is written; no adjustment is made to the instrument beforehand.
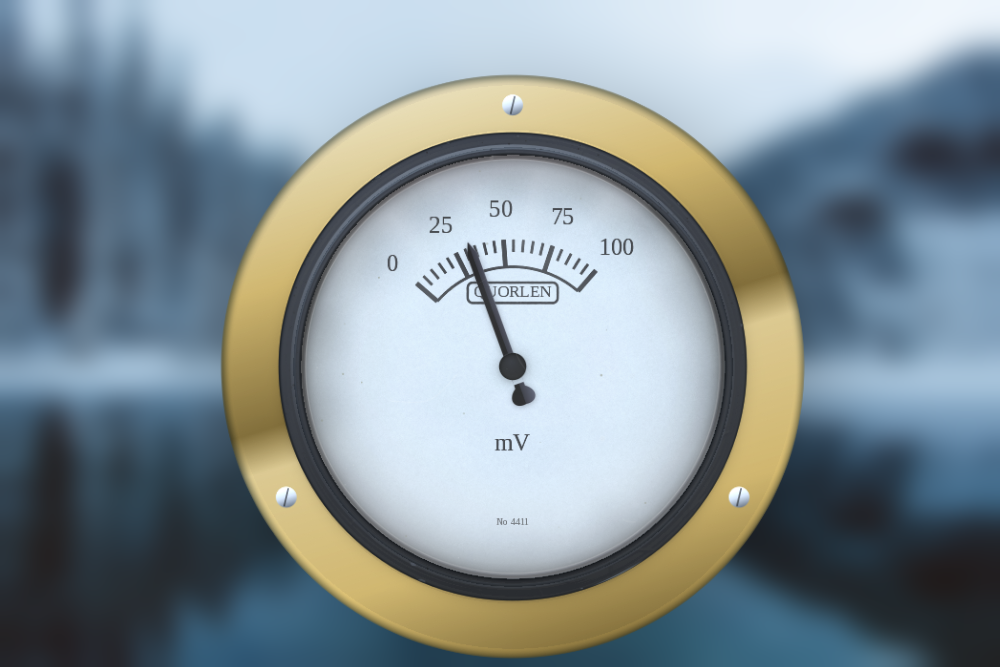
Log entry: 32.5 mV
